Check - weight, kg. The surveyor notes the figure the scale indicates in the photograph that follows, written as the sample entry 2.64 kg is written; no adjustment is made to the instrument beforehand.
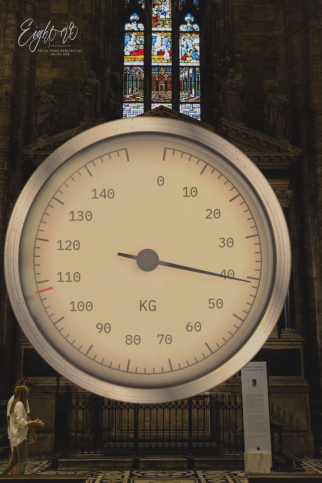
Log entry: 41 kg
